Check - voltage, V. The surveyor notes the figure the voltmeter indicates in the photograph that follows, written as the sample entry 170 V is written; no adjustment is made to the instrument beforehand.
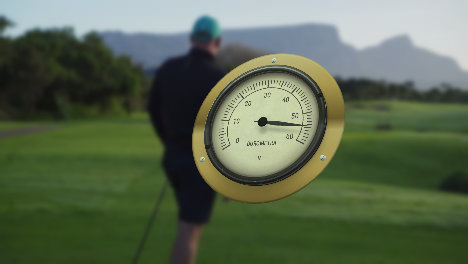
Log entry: 55 V
